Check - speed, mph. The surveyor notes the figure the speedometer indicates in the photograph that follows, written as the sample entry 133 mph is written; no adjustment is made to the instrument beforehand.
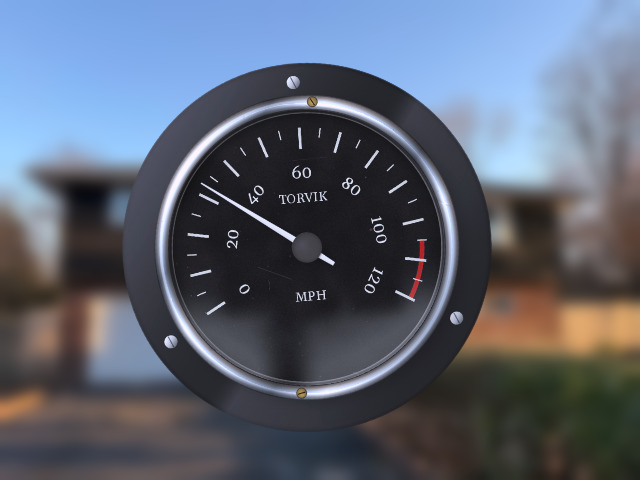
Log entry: 32.5 mph
